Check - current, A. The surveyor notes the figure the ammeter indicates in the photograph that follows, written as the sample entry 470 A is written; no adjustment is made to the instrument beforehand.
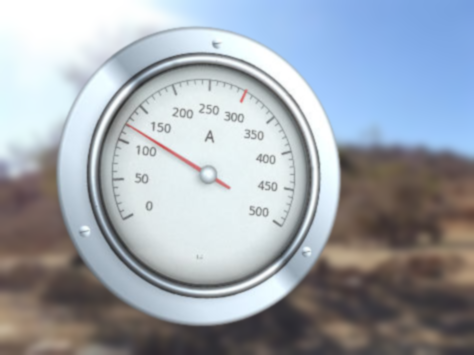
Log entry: 120 A
